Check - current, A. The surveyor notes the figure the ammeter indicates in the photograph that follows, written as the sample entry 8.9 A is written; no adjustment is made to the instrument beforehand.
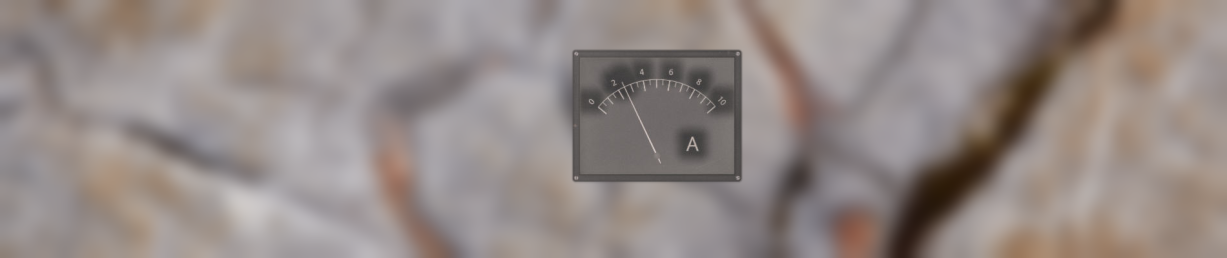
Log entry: 2.5 A
